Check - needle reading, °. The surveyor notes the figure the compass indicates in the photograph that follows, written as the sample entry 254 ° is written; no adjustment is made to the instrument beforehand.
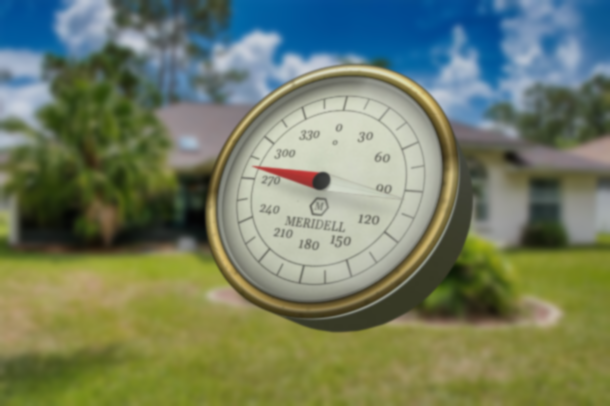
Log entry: 277.5 °
